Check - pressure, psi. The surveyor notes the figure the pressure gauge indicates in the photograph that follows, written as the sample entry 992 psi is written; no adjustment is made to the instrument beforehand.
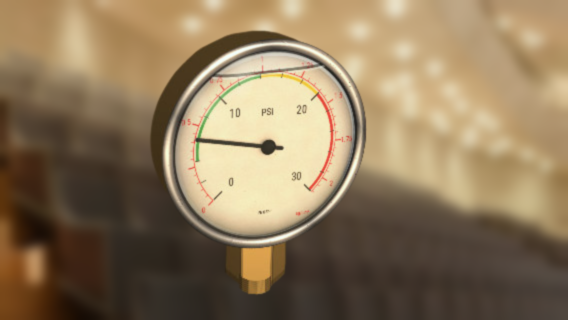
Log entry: 6 psi
